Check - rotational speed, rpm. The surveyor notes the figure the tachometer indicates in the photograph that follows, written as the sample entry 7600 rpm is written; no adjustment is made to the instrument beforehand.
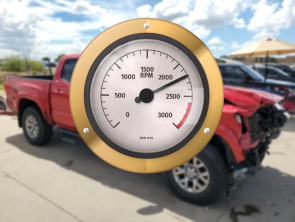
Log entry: 2200 rpm
